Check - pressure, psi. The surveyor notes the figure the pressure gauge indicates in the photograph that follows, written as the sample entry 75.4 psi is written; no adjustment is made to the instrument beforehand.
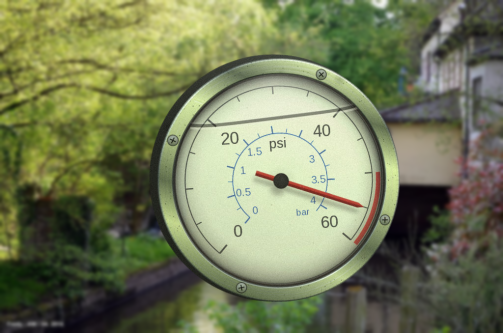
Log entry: 55 psi
